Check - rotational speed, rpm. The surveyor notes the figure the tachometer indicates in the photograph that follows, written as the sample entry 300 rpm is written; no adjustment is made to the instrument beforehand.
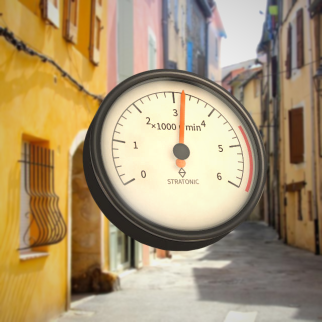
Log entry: 3200 rpm
